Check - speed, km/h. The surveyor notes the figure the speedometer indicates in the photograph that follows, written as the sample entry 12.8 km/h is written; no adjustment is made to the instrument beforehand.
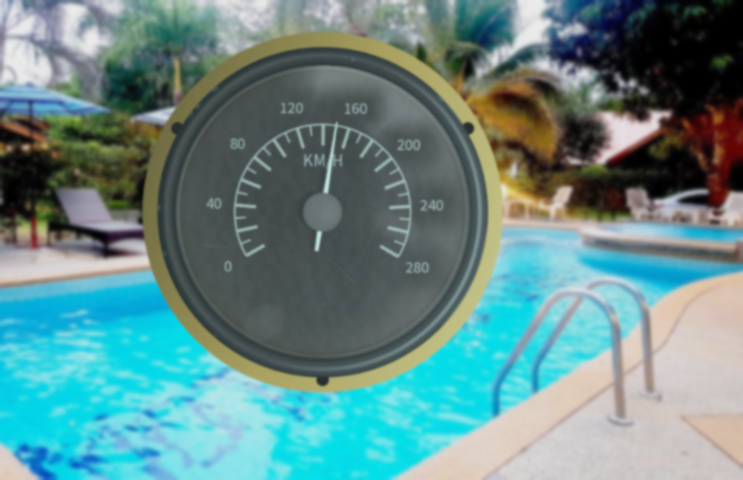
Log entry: 150 km/h
